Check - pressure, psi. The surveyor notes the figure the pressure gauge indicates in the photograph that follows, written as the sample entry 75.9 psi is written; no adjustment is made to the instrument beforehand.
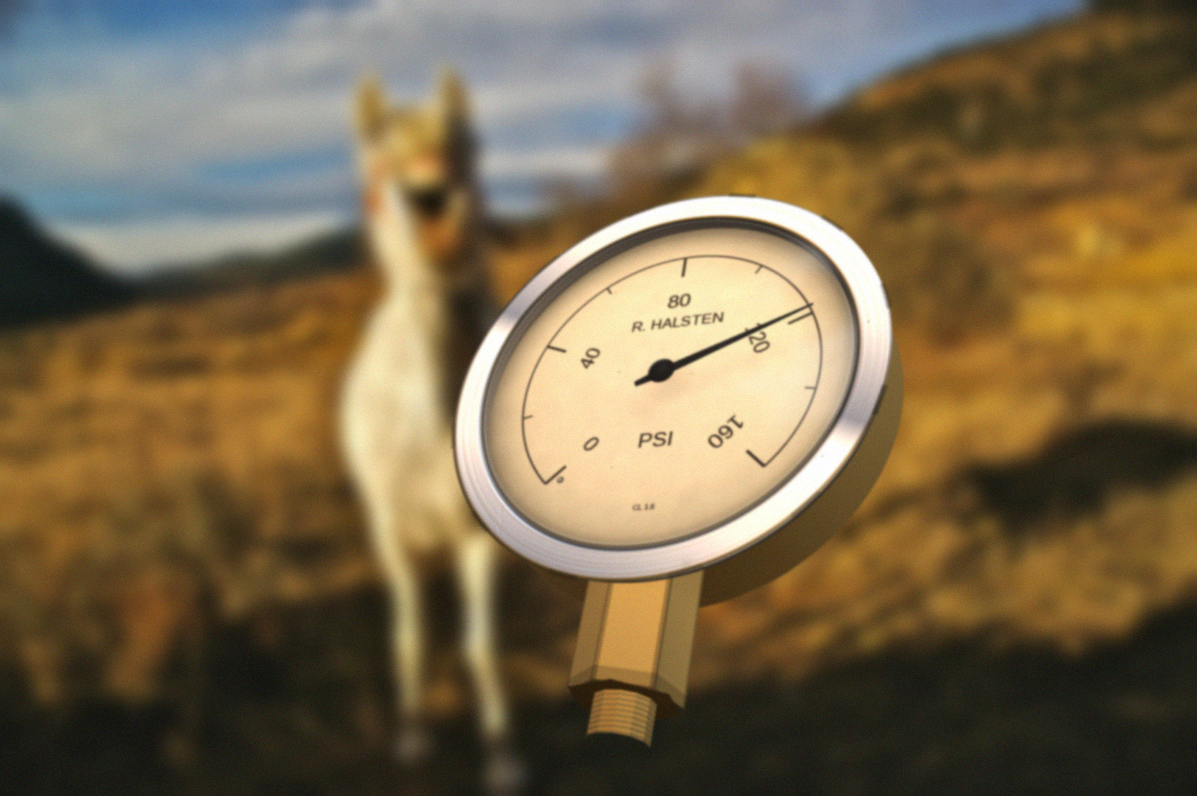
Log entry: 120 psi
